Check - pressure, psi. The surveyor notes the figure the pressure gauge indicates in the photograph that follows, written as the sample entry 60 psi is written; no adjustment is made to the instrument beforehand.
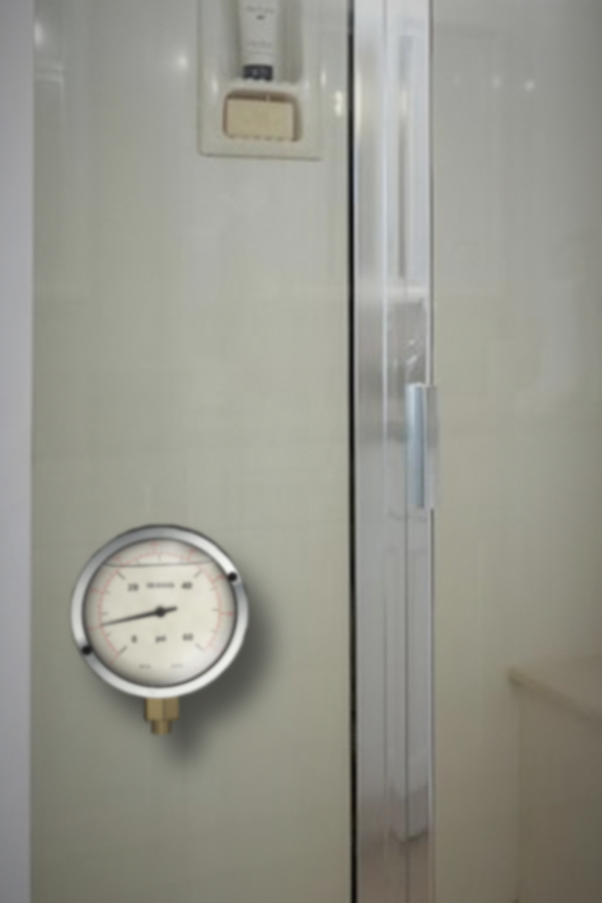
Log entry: 7.5 psi
